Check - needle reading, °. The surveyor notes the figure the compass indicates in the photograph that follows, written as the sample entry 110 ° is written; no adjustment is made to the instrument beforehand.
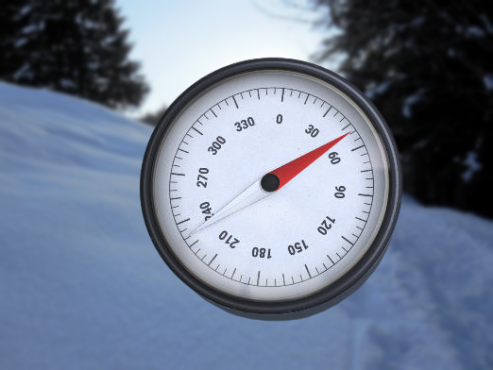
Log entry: 50 °
